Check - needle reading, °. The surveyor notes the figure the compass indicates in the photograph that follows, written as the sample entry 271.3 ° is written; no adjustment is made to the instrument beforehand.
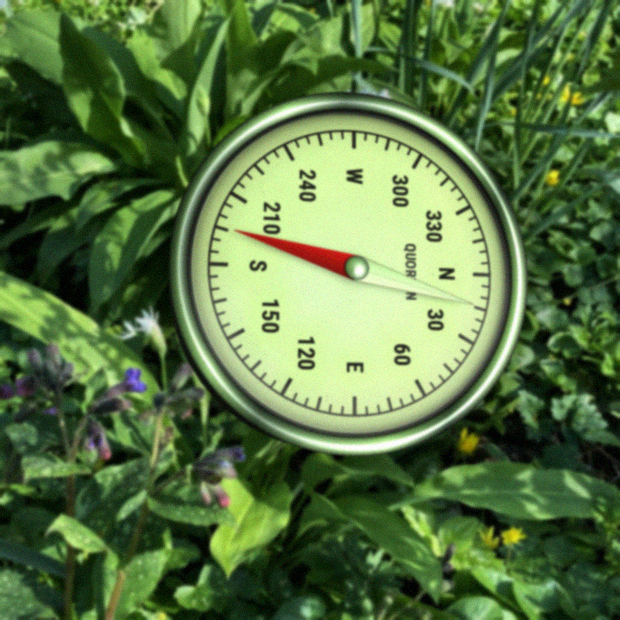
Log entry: 195 °
